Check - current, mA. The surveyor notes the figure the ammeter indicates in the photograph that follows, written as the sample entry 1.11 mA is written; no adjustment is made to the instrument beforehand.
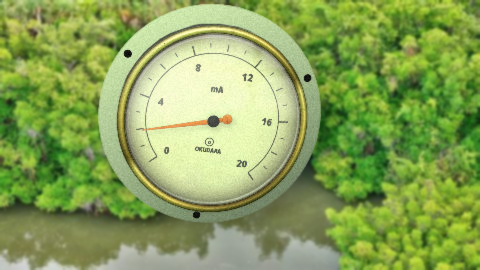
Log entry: 2 mA
